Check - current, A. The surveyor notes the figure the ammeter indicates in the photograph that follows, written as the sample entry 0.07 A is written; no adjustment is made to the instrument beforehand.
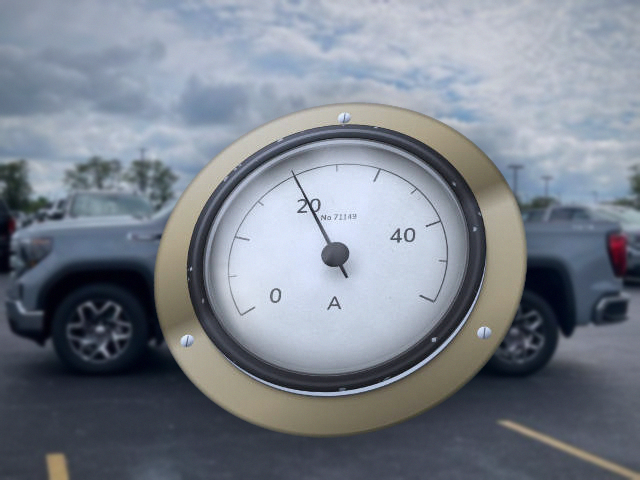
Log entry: 20 A
